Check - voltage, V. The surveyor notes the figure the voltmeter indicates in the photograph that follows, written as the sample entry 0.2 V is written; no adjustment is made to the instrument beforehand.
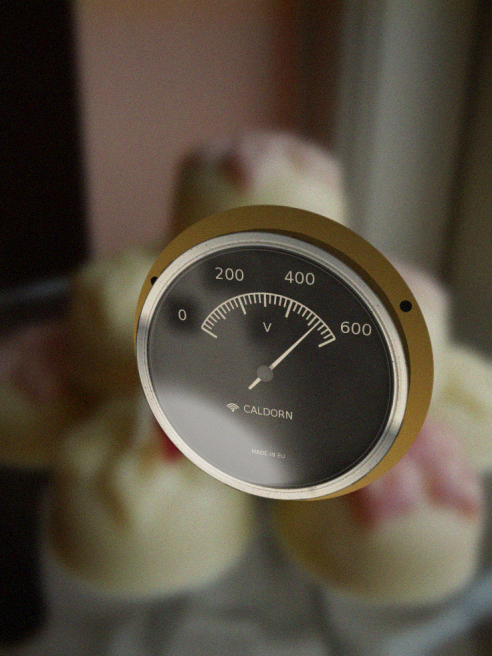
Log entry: 520 V
